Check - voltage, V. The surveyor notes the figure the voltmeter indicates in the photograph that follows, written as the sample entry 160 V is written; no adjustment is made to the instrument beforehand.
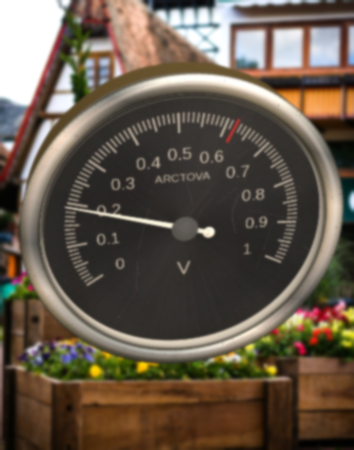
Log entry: 0.2 V
